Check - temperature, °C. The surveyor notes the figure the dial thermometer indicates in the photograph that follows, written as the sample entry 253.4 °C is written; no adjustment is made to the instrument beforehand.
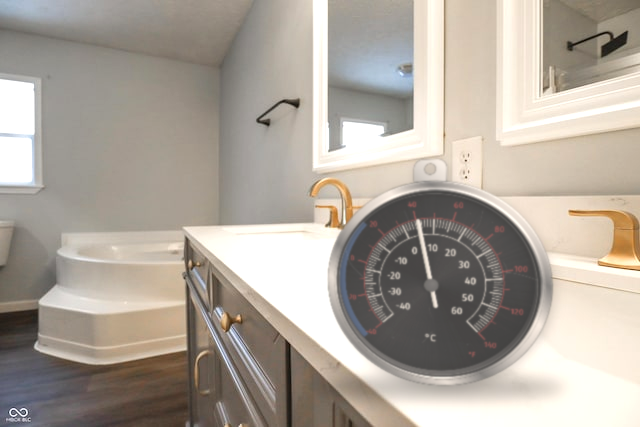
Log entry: 5 °C
